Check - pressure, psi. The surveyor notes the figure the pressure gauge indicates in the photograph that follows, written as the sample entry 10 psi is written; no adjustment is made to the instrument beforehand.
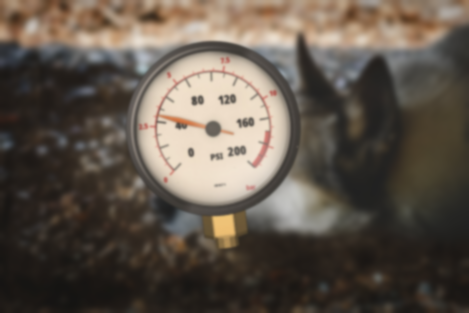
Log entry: 45 psi
